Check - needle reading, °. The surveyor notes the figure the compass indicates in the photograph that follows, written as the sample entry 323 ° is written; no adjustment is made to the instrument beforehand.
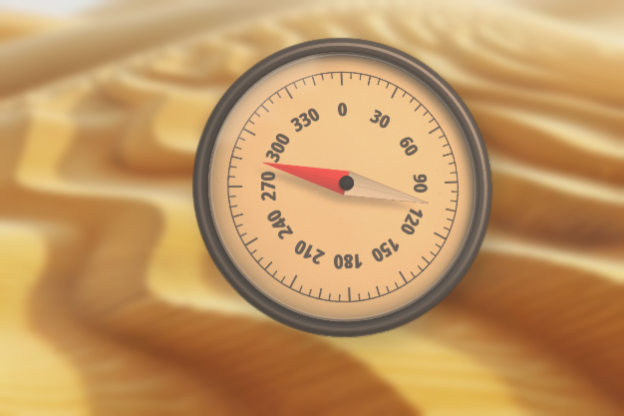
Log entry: 285 °
